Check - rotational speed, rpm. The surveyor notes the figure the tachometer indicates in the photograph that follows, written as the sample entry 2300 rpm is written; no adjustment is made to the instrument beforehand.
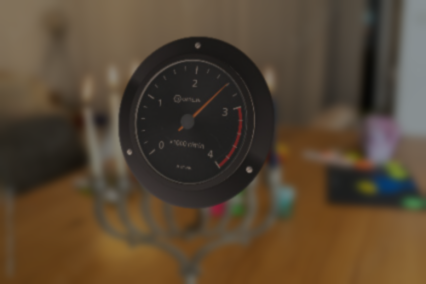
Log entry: 2600 rpm
